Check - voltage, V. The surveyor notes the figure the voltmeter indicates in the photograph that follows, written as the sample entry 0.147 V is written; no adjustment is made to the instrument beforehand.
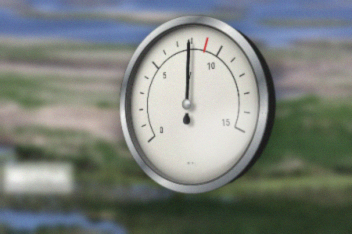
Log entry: 8 V
